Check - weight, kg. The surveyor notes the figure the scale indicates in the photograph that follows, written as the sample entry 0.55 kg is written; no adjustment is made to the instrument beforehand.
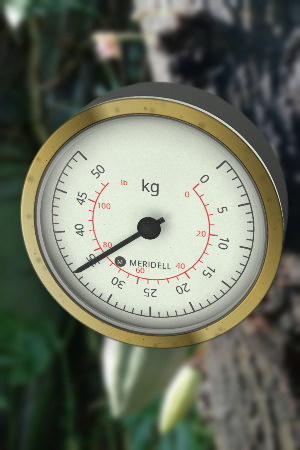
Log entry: 35 kg
